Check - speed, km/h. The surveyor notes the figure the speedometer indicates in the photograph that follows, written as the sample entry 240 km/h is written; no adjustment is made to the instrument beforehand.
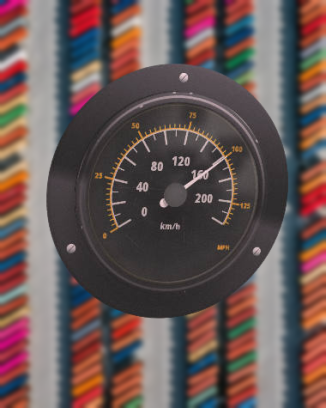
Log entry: 160 km/h
